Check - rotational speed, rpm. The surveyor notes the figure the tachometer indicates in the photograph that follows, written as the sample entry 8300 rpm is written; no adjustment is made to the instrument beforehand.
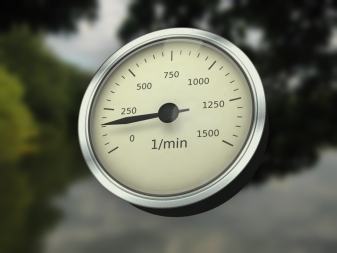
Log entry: 150 rpm
